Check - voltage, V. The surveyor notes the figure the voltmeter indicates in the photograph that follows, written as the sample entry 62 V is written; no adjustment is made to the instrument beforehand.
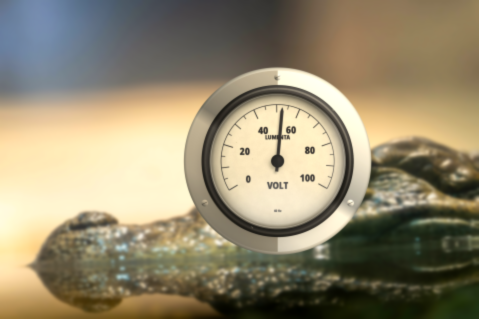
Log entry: 52.5 V
